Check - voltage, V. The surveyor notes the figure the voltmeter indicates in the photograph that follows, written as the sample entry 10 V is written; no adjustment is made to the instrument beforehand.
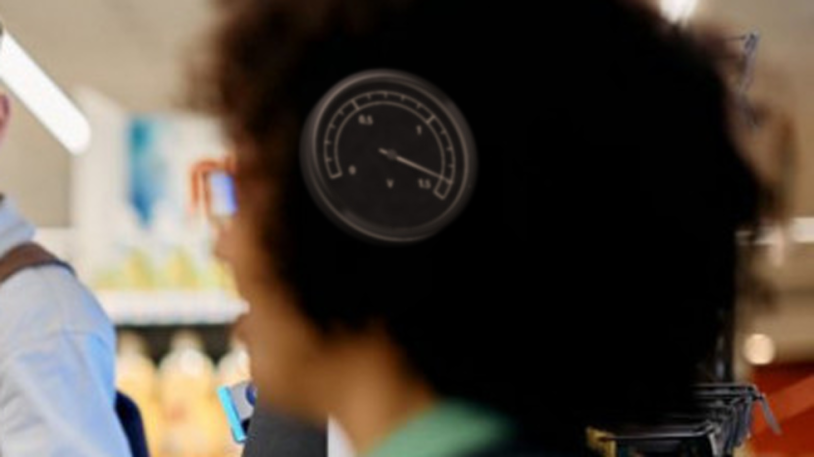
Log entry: 1.4 V
